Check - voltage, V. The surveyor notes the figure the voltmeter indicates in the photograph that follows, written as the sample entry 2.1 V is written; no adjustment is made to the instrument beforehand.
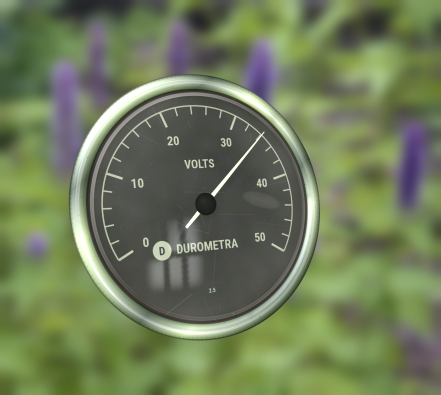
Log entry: 34 V
